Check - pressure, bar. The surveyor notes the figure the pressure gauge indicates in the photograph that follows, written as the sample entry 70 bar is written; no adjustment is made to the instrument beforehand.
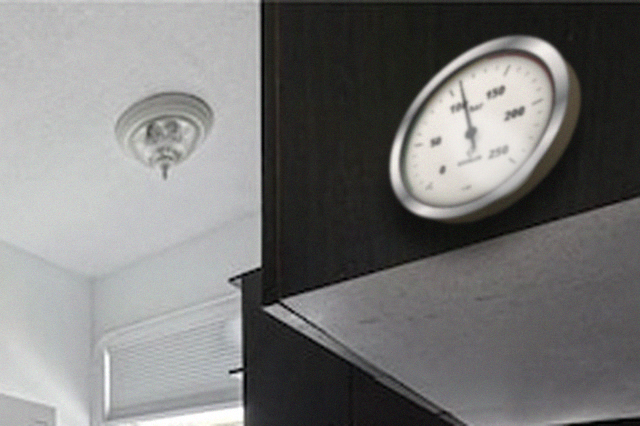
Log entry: 110 bar
